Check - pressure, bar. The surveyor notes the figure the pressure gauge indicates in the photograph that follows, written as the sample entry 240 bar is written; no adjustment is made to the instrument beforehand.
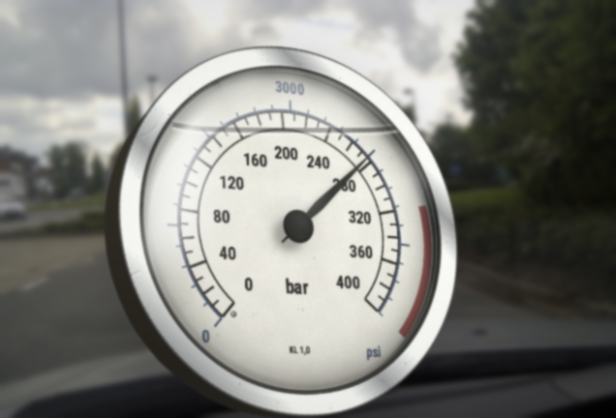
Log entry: 275 bar
